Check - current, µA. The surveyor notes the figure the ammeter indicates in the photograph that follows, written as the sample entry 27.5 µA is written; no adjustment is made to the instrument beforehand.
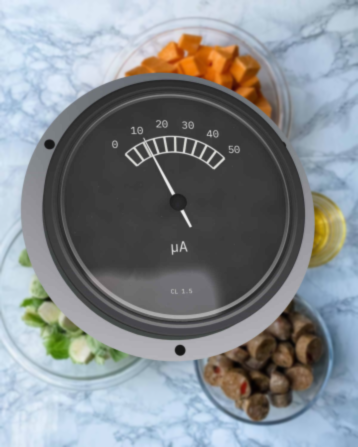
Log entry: 10 µA
